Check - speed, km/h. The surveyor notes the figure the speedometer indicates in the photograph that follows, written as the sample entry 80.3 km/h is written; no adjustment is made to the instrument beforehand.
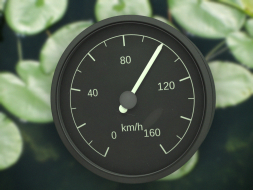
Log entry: 100 km/h
